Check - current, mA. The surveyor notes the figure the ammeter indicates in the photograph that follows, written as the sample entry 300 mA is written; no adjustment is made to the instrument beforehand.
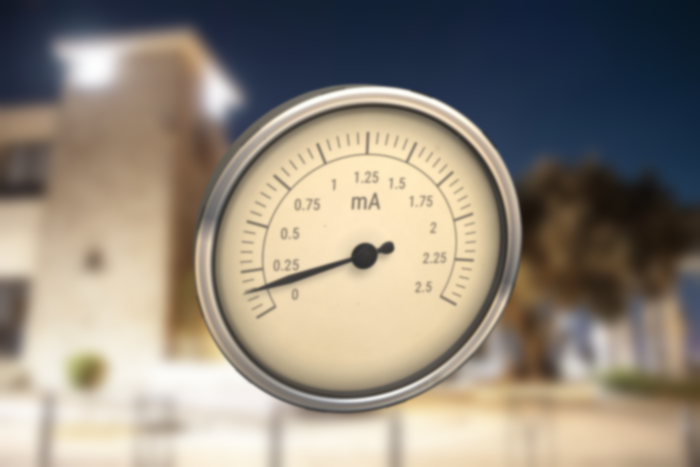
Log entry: 0.15 mA
